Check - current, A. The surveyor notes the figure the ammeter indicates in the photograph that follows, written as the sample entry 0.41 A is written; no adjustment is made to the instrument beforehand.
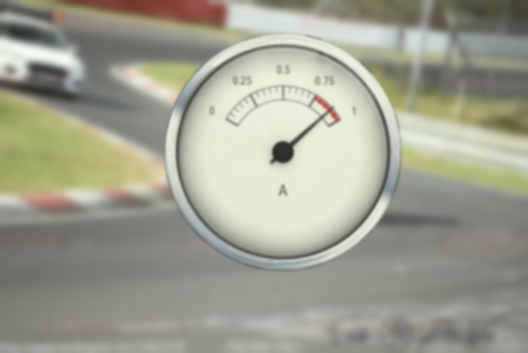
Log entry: 0.9 A
